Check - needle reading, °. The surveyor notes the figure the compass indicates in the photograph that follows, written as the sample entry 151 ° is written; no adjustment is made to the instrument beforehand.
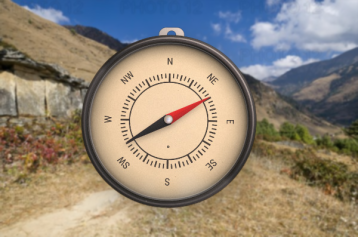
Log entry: 60 °
